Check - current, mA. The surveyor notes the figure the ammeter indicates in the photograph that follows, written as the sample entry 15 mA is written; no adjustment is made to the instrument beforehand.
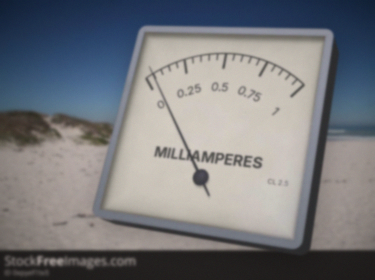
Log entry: 0.05 mA
